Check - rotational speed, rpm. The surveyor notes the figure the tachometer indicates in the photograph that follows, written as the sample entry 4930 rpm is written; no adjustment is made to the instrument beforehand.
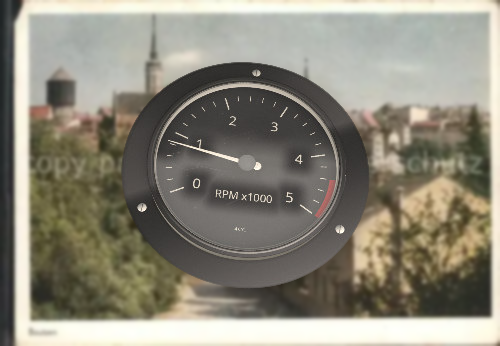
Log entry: 800 rpm
